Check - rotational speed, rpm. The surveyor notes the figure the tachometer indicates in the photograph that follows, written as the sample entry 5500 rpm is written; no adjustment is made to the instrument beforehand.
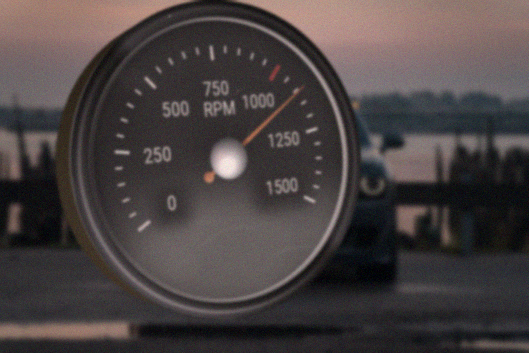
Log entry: 1100 rpm
